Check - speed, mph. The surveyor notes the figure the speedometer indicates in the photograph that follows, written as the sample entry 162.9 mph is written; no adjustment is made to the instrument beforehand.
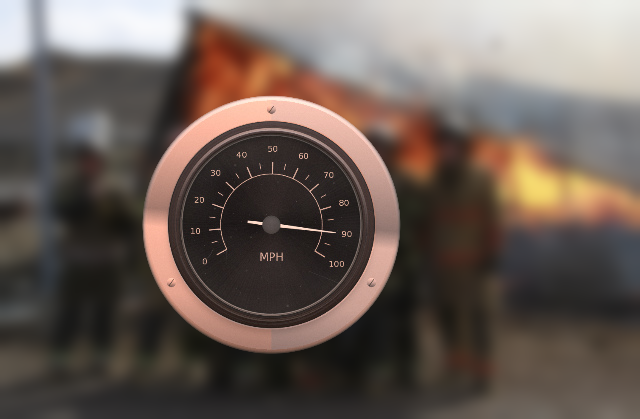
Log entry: 90 mph
